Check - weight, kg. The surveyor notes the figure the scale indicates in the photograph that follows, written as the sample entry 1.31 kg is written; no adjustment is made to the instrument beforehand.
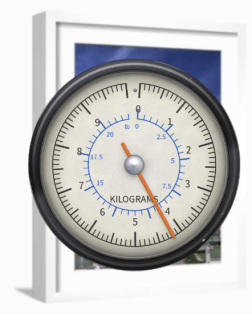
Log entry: 4.2 kg
